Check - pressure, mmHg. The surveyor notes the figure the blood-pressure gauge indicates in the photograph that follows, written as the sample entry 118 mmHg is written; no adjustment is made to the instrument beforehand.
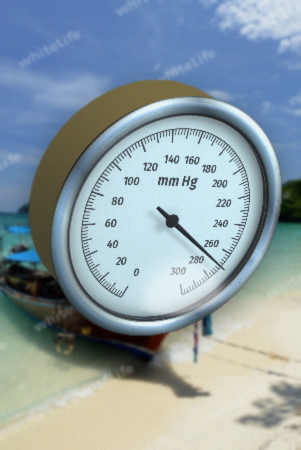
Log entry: 270 mmHg
